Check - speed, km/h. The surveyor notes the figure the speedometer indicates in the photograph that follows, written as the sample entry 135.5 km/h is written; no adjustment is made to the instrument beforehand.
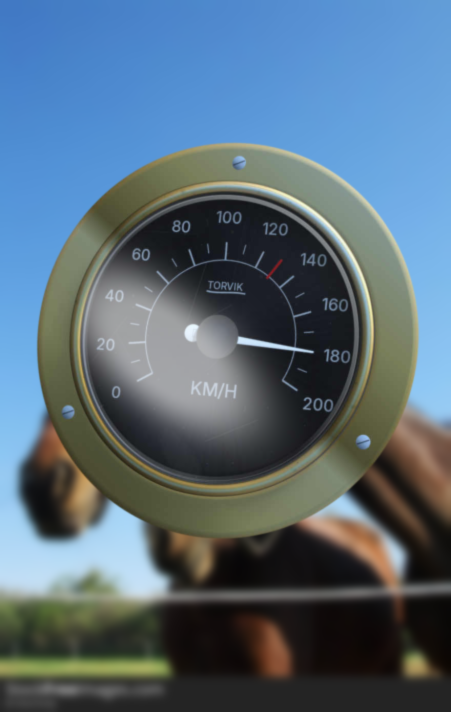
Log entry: 180 km/h
